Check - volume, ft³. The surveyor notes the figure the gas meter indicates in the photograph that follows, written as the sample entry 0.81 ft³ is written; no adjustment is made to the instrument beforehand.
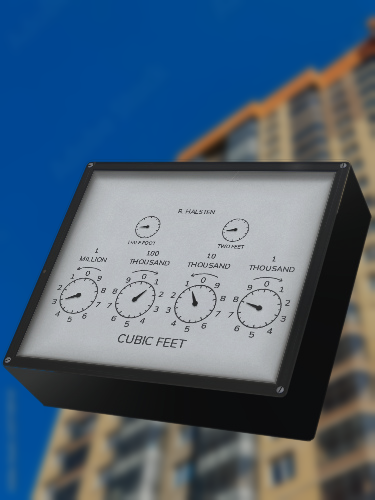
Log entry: 310800 ft³
